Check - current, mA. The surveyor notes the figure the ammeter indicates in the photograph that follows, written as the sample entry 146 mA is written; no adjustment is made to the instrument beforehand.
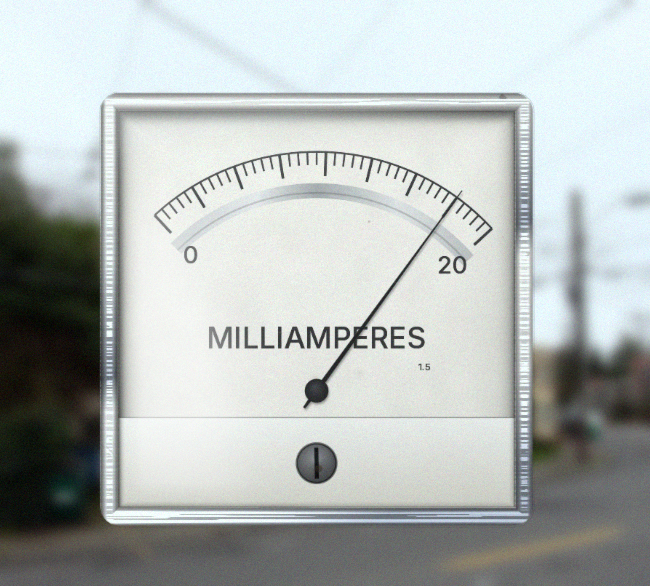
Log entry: 17.5 mA
